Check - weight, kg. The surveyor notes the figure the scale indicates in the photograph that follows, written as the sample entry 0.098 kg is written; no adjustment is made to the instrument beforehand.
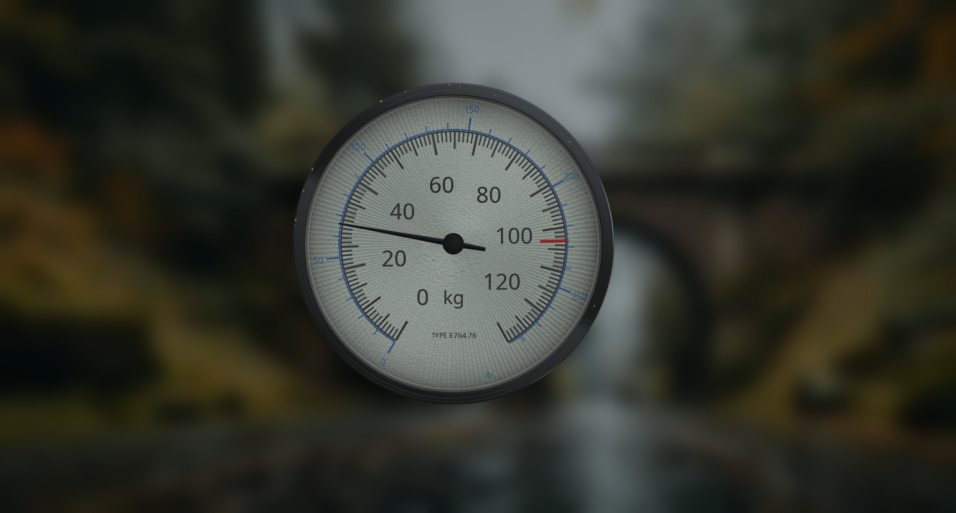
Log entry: 30 kg
